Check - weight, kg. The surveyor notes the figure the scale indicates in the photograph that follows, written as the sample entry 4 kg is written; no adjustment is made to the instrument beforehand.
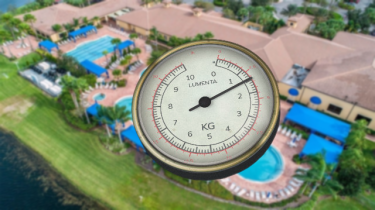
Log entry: 1.5 kg
